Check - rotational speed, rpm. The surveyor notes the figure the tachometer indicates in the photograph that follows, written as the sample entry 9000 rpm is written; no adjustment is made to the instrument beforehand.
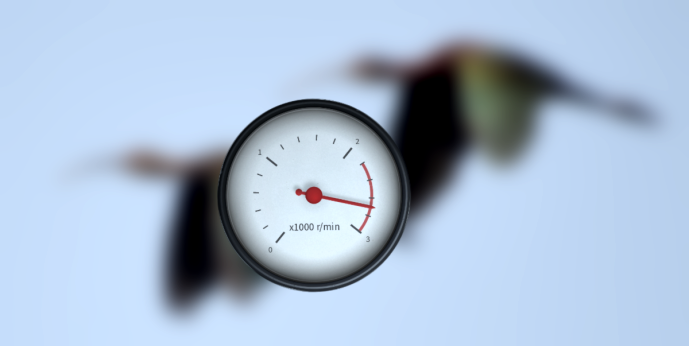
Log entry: 2700 rpm
